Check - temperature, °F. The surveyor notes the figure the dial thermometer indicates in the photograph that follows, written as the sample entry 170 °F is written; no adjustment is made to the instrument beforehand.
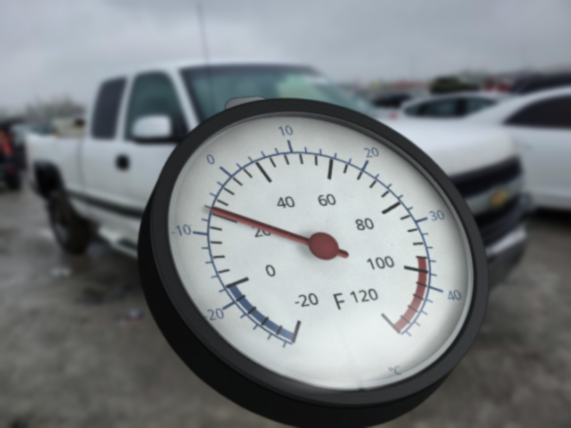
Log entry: 20 °F
